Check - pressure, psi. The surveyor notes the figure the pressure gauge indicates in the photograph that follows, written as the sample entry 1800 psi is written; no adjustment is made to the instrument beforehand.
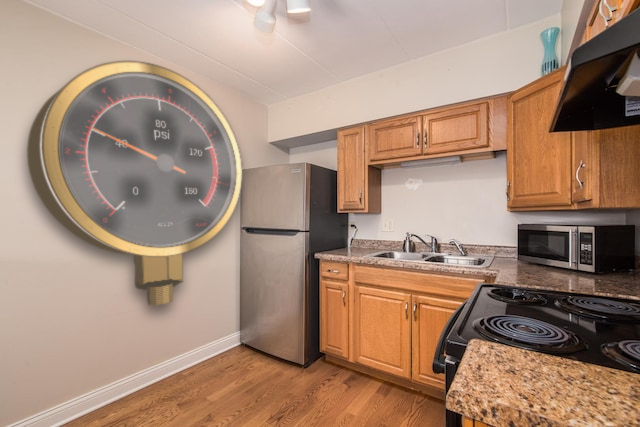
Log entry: 40 psi
